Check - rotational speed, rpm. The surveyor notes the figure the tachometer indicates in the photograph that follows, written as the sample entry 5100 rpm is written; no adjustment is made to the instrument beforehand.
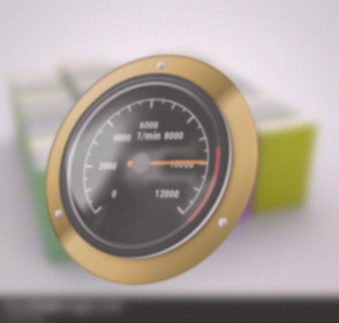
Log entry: 10000 rpm
